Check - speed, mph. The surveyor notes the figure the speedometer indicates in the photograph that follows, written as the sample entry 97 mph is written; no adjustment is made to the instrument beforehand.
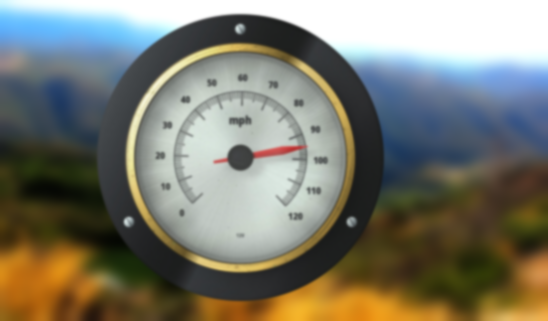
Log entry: 95 mph
